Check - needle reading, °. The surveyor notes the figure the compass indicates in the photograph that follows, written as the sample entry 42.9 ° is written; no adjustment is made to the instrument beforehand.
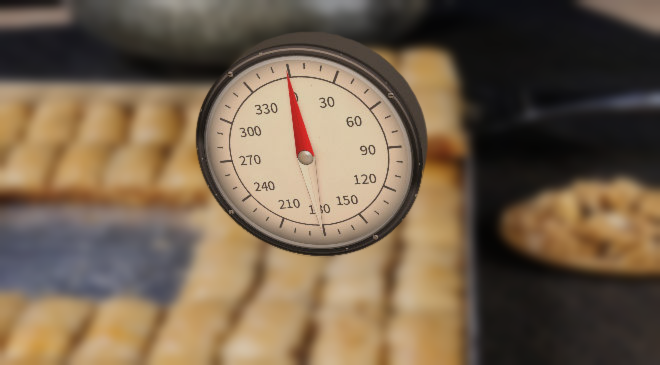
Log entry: 0 °
